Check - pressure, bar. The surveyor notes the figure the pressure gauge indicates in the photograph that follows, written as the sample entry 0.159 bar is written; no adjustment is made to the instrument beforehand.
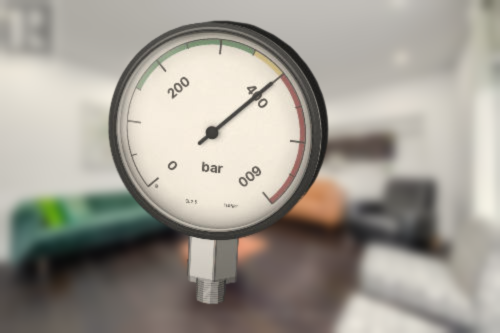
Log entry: 400 bar
